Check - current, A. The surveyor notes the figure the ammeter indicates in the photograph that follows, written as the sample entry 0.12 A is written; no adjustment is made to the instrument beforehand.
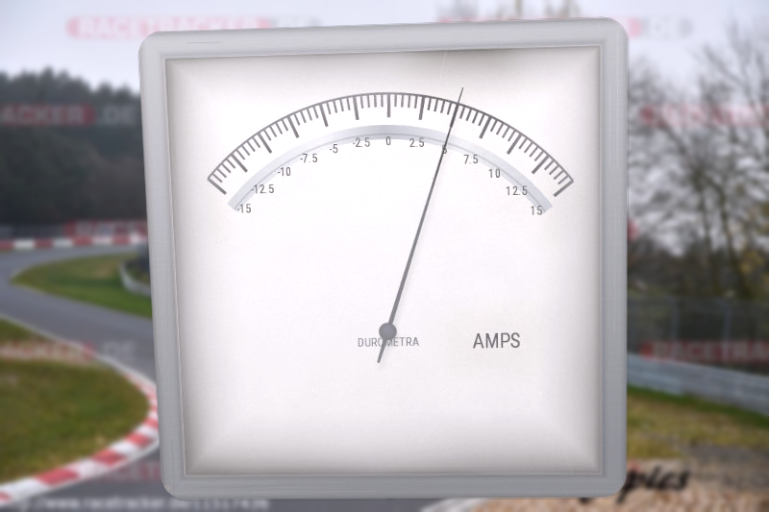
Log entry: 5 A
